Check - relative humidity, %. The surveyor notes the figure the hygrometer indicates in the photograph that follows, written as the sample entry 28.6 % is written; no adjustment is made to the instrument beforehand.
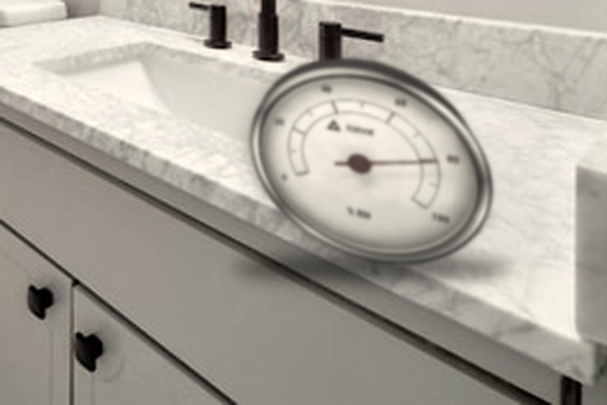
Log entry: 80 %
